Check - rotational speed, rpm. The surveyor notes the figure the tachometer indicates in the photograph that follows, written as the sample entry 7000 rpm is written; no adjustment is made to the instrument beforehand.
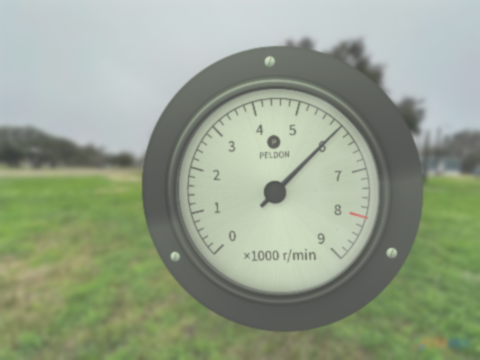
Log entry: 6000 rpm
